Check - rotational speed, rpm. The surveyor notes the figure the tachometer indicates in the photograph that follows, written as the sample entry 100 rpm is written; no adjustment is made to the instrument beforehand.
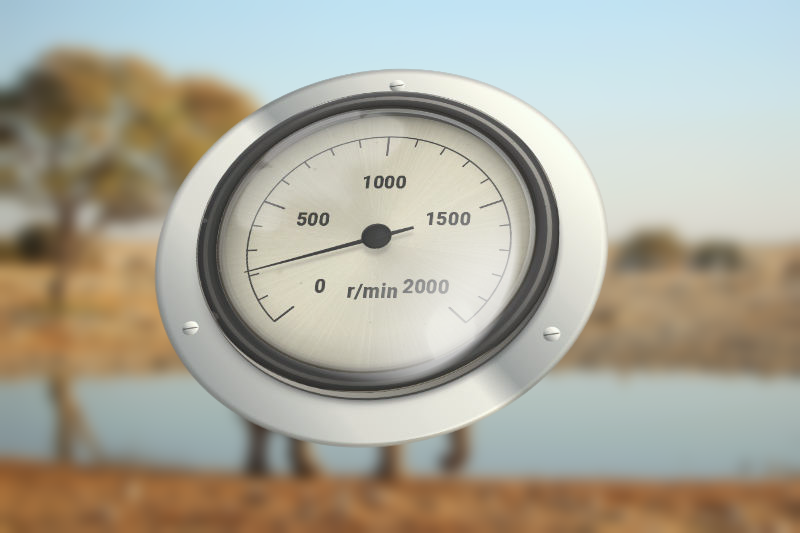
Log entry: 200 rpm
